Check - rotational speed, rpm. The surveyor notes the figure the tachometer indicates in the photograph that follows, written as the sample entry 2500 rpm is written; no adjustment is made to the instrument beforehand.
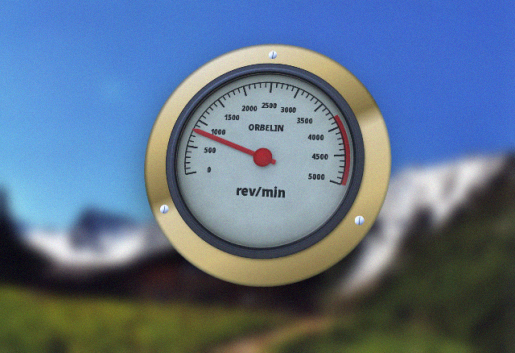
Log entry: 800 rpm
